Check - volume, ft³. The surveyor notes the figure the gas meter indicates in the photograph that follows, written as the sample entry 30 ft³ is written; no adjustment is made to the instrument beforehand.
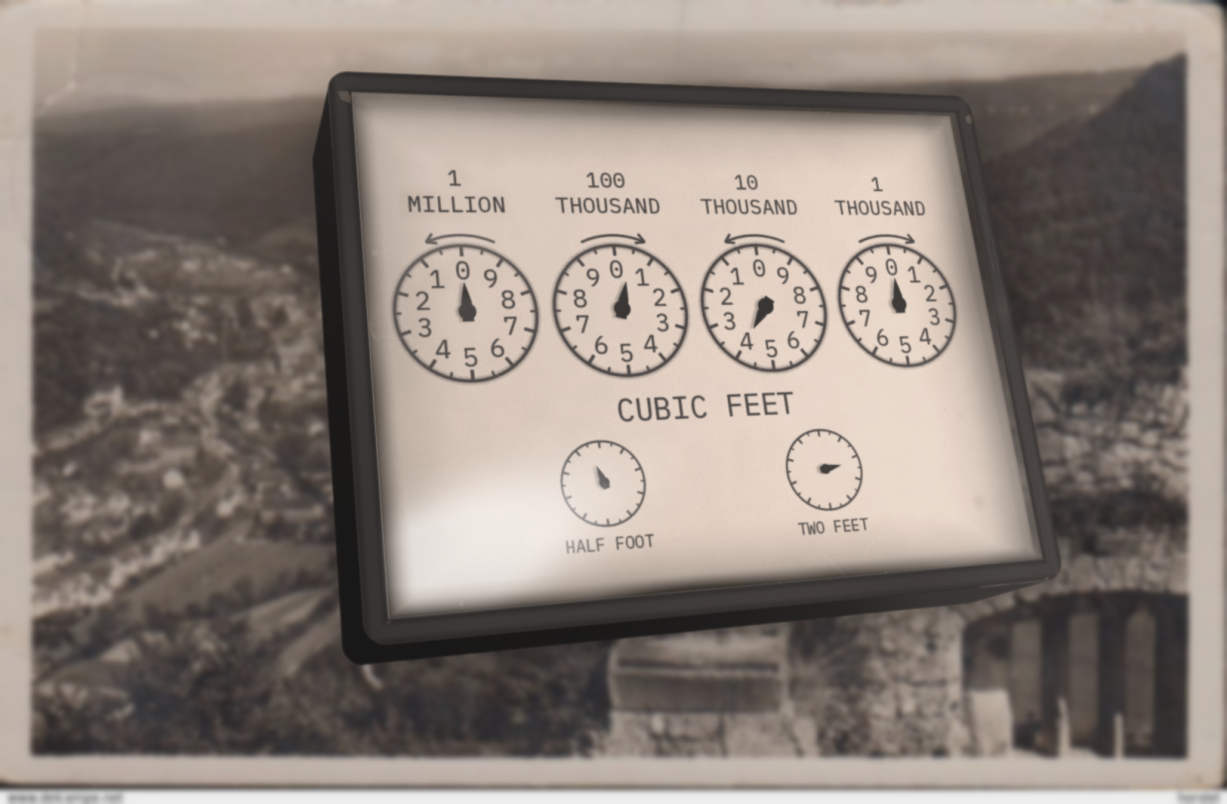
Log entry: 4000 ft³
